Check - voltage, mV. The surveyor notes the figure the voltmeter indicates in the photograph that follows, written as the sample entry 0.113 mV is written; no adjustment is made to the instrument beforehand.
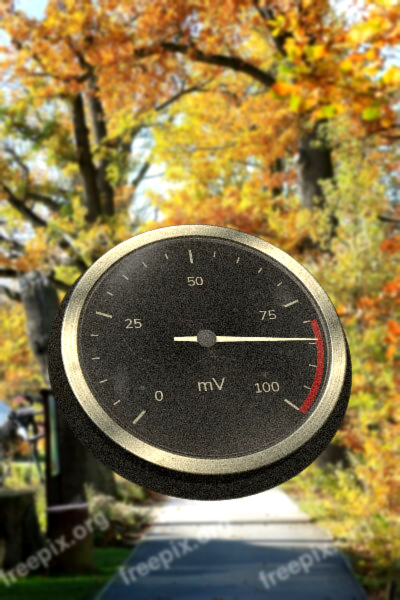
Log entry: 85 mV
